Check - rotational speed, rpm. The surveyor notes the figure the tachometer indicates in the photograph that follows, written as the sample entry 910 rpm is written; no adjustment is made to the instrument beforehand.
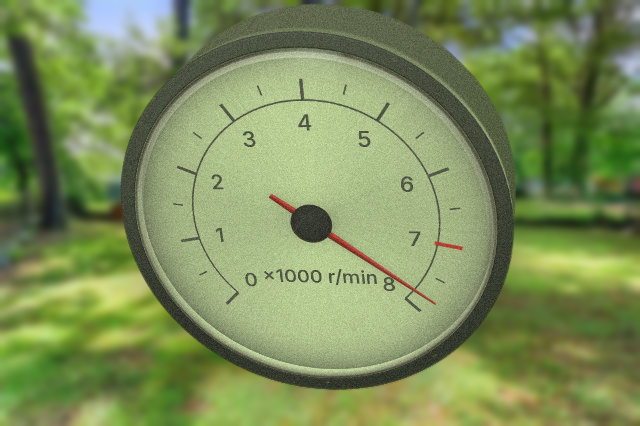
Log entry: 7750 rpm
